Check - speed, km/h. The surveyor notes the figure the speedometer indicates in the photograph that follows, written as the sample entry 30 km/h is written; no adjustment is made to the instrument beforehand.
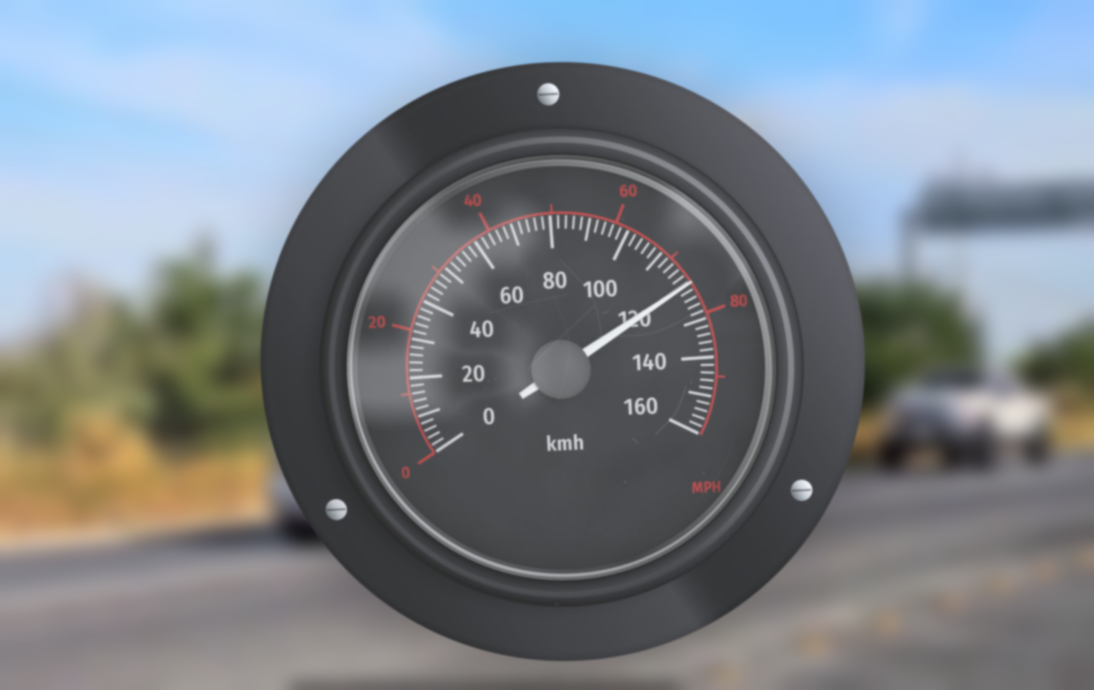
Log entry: 120 km/h
